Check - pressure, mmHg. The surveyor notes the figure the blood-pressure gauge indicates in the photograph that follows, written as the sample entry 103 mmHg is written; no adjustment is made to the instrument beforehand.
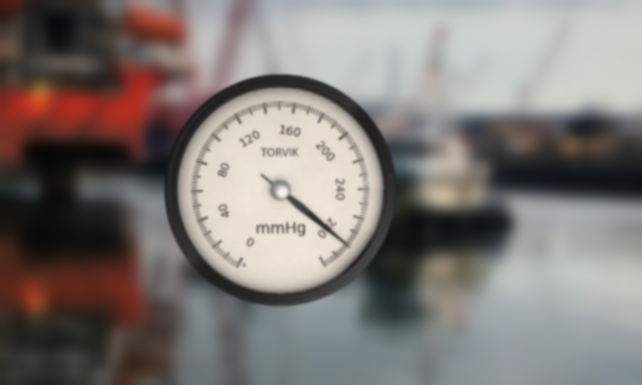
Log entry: 280 mmHg
